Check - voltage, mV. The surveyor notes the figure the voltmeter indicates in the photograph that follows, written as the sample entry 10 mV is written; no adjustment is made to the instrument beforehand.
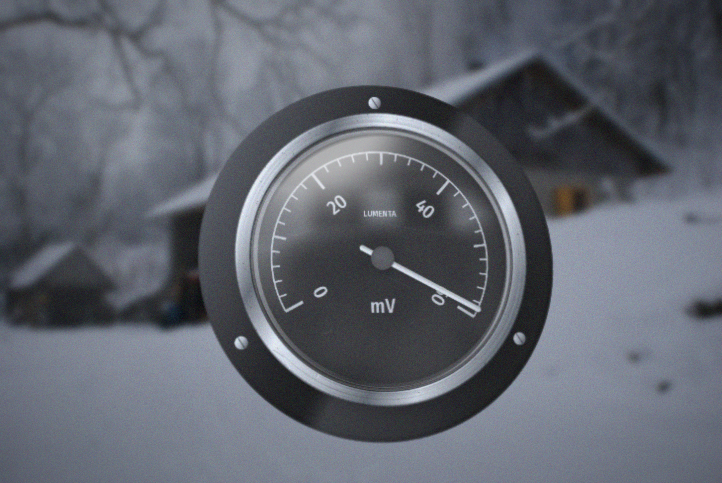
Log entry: 59 mV
